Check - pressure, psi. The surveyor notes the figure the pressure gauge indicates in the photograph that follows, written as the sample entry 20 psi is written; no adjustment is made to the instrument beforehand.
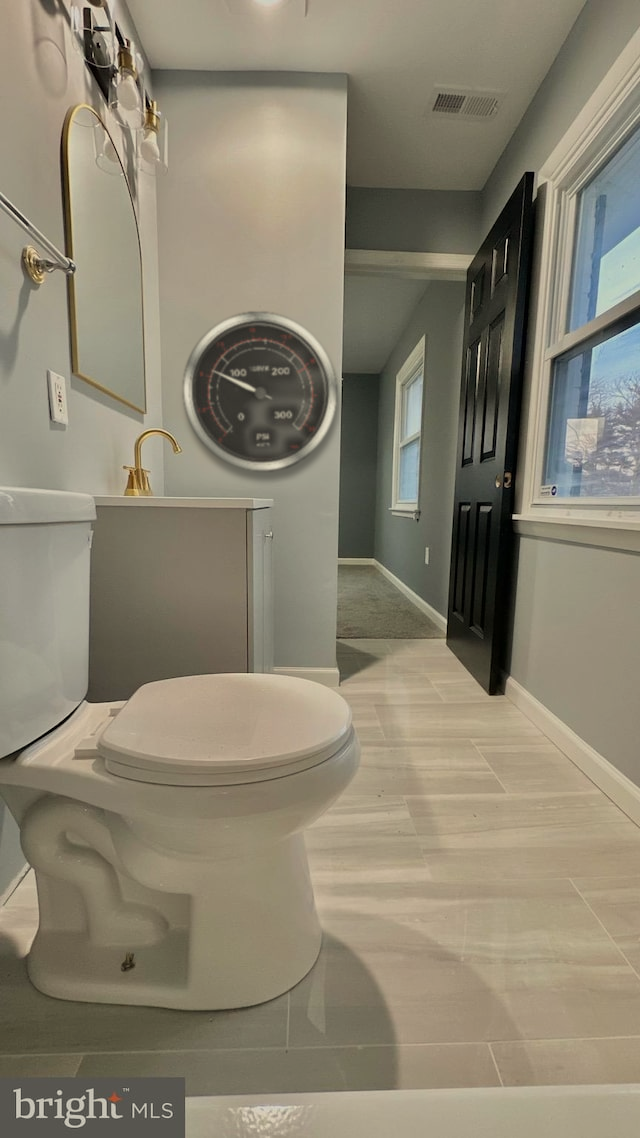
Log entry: 80 psi
